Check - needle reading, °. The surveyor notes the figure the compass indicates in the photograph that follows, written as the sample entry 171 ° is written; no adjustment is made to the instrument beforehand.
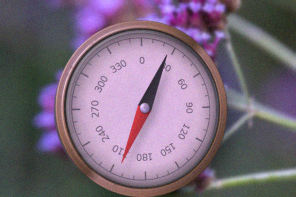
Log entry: 205 °
